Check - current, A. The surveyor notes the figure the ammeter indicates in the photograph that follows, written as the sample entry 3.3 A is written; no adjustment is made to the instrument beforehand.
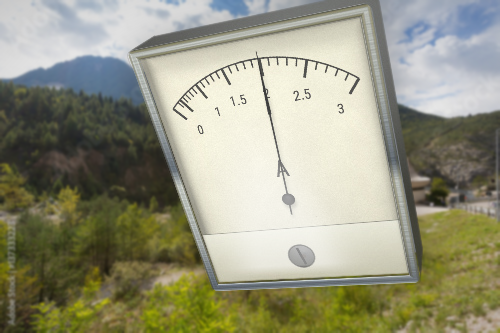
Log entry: 2 A
